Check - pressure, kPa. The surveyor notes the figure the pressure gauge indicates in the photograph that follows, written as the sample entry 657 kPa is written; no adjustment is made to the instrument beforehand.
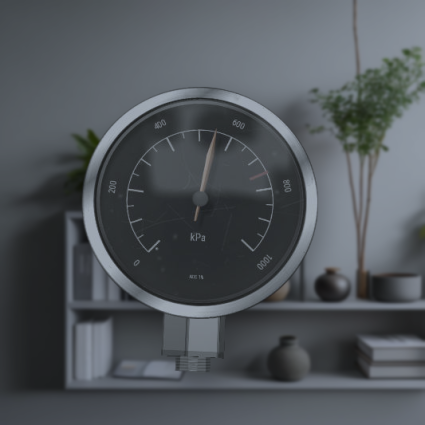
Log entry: 550 kPa
